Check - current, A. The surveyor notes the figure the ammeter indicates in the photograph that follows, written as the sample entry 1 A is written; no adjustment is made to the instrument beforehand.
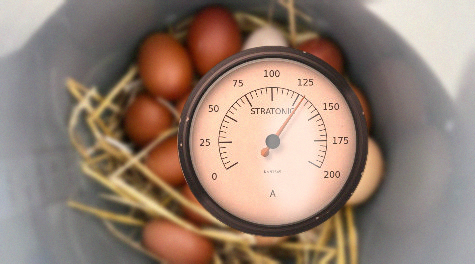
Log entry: 130 A
